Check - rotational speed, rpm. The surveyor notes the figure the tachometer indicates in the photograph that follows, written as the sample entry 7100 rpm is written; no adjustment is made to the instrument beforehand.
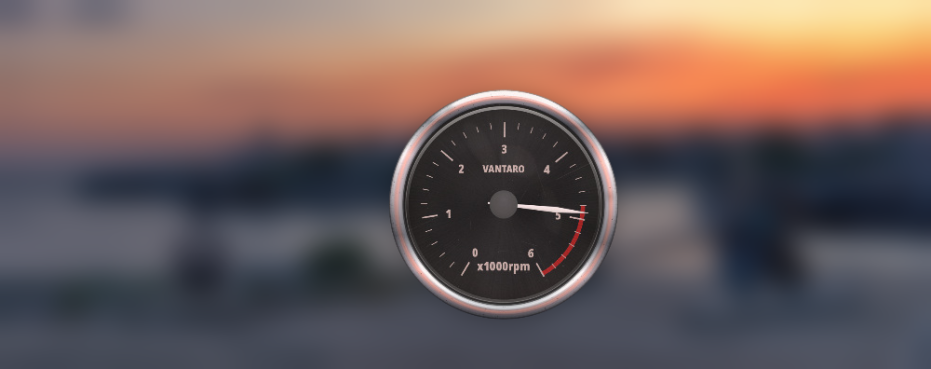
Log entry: 4900 rpm
